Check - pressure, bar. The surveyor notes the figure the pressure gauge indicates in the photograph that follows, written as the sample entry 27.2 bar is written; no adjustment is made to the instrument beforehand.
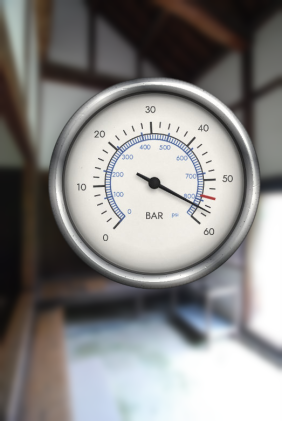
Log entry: 57 bar
